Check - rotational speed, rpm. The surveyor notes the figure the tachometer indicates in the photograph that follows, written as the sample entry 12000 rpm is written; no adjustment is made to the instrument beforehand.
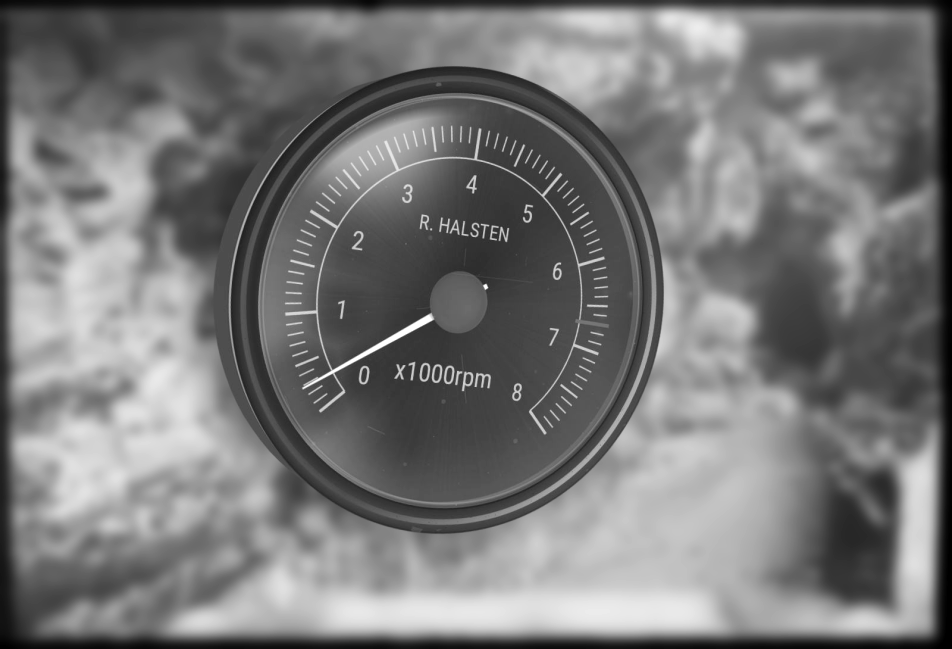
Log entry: 300 rpm
